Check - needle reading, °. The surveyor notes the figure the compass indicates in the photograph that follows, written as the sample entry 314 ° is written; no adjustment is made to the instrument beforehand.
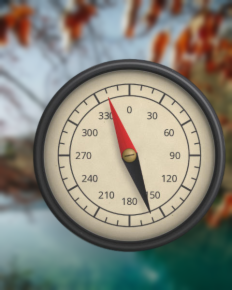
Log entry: 340 °
